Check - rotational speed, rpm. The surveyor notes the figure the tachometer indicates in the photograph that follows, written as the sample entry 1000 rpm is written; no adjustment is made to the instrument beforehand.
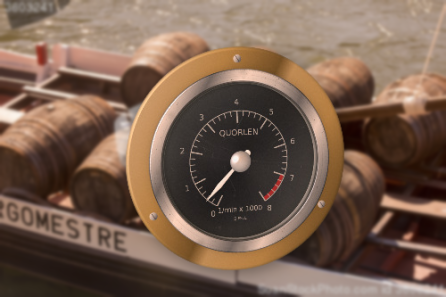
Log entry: 400 rpm
